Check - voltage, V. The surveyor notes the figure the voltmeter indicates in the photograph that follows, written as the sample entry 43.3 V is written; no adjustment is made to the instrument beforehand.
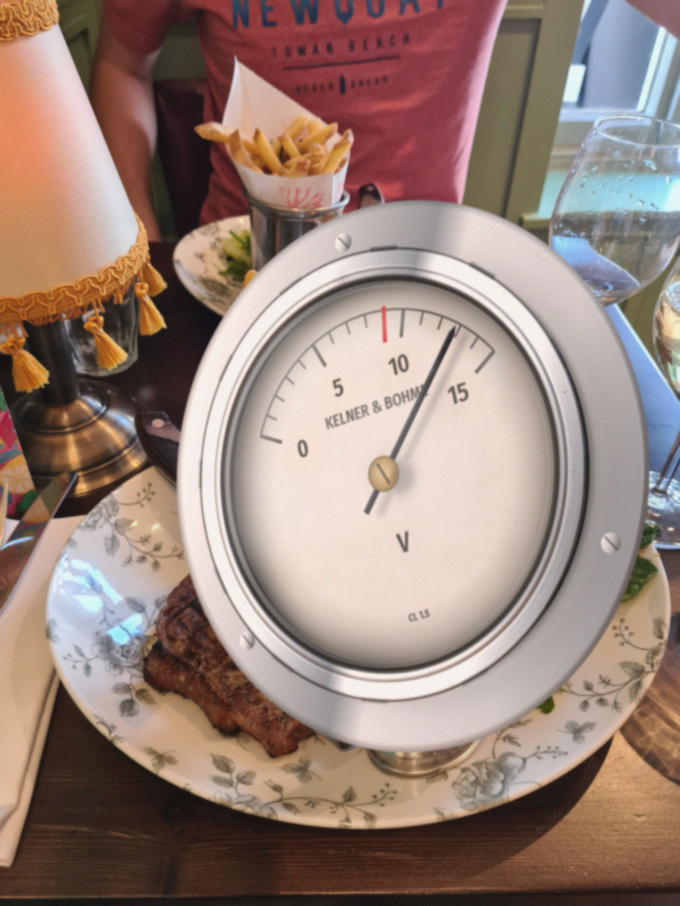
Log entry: 13 V
